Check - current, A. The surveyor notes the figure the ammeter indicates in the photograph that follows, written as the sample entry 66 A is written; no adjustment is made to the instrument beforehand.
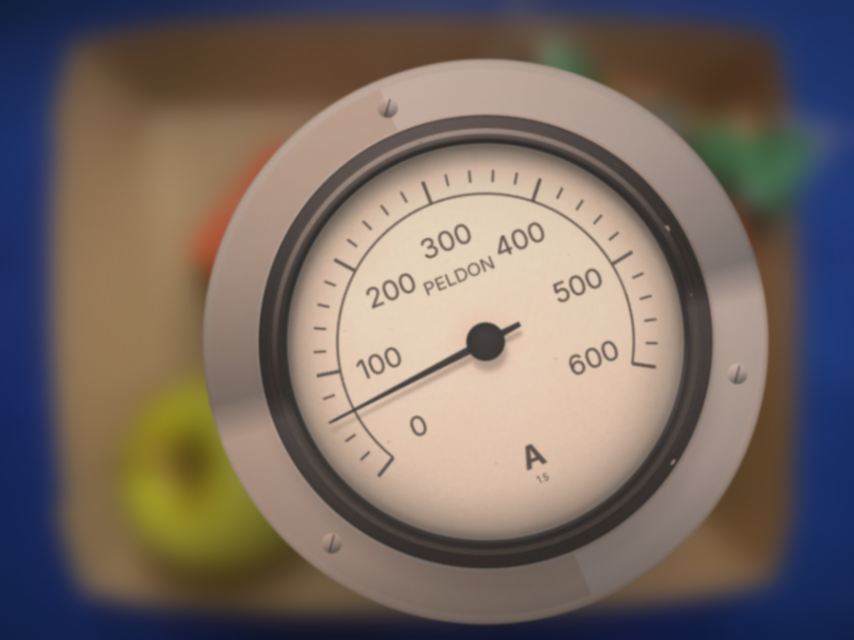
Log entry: 60 A
